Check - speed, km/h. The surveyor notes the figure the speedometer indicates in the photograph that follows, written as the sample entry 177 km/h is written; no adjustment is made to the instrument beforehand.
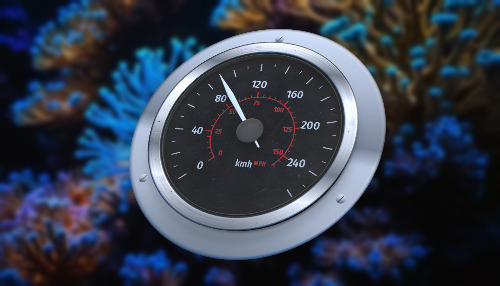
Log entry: 90 km/h
